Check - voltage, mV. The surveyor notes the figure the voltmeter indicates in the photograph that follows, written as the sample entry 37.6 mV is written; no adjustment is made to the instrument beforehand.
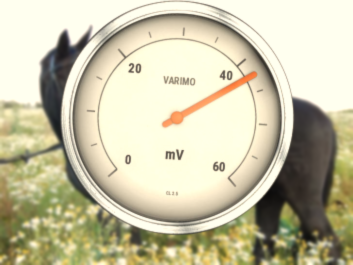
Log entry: 42.5 mV
